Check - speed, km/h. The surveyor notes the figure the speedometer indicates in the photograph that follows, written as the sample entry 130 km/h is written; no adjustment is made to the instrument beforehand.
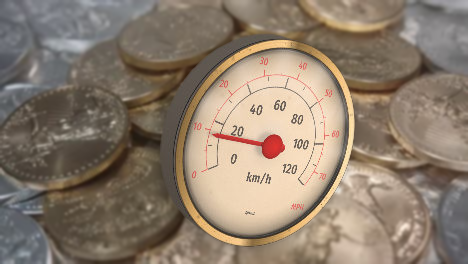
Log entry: 15 km/h
